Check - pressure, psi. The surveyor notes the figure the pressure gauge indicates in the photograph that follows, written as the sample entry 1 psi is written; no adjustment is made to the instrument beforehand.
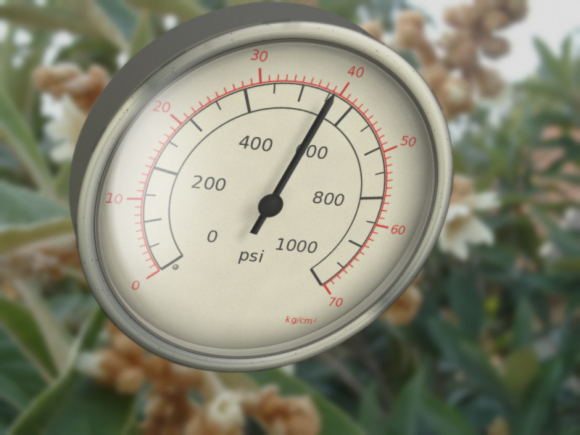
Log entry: 550 psi
